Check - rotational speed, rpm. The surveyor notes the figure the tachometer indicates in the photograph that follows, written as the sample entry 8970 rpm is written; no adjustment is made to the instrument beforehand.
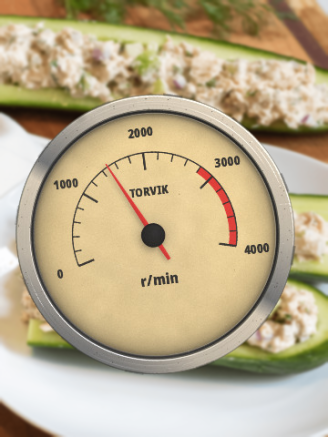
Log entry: 1500 rpm
